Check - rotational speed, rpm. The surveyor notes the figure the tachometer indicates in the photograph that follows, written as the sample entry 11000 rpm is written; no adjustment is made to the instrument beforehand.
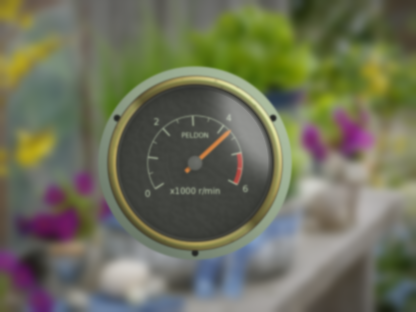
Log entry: 4250 rpm
